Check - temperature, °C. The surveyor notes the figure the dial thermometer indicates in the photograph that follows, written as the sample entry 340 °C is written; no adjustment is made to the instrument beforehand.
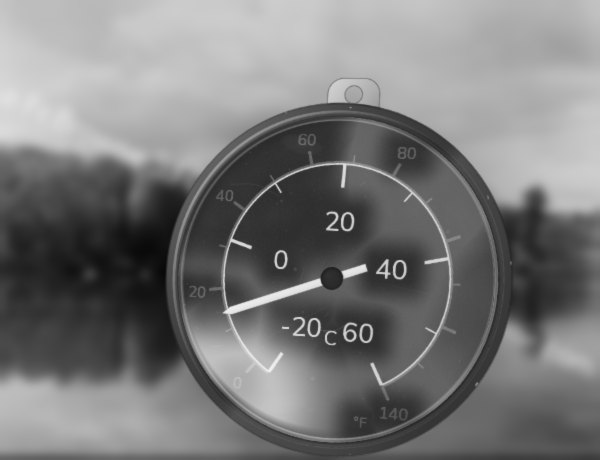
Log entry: -10 °C
